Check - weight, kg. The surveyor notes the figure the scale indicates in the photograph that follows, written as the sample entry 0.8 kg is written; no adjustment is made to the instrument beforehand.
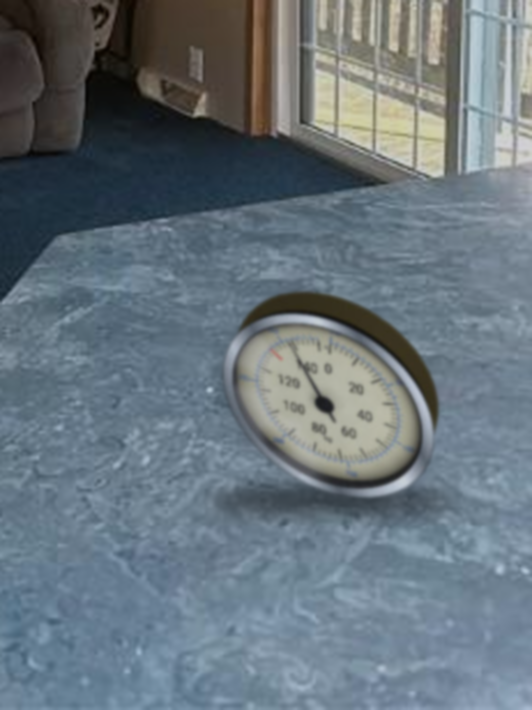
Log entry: 140 kg
